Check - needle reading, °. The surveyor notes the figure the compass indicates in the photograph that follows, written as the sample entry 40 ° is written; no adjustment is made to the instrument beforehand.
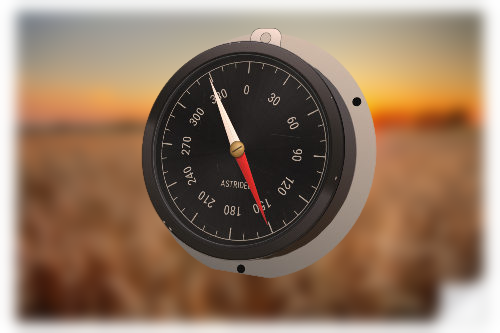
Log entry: 150 °
